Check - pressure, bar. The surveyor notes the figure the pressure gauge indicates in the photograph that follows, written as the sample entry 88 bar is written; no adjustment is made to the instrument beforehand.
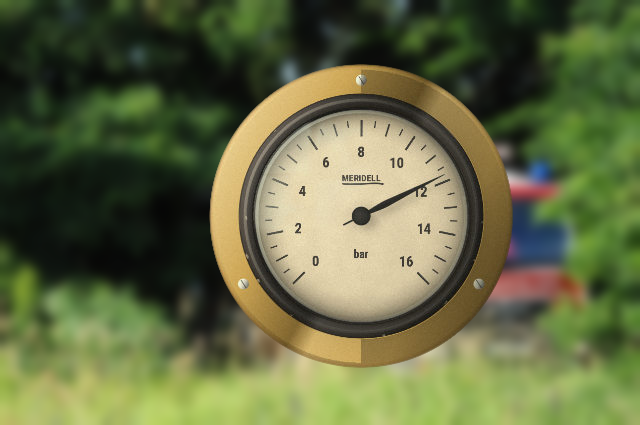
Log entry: 11.75 bar
